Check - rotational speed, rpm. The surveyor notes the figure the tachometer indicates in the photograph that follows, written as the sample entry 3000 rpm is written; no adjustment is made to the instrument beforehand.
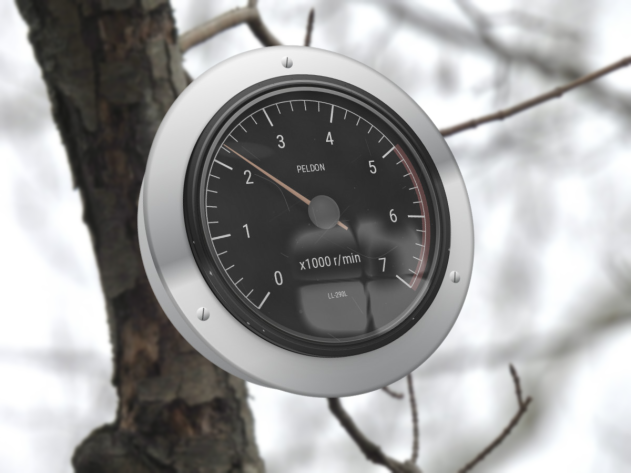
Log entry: 2200 rpm
